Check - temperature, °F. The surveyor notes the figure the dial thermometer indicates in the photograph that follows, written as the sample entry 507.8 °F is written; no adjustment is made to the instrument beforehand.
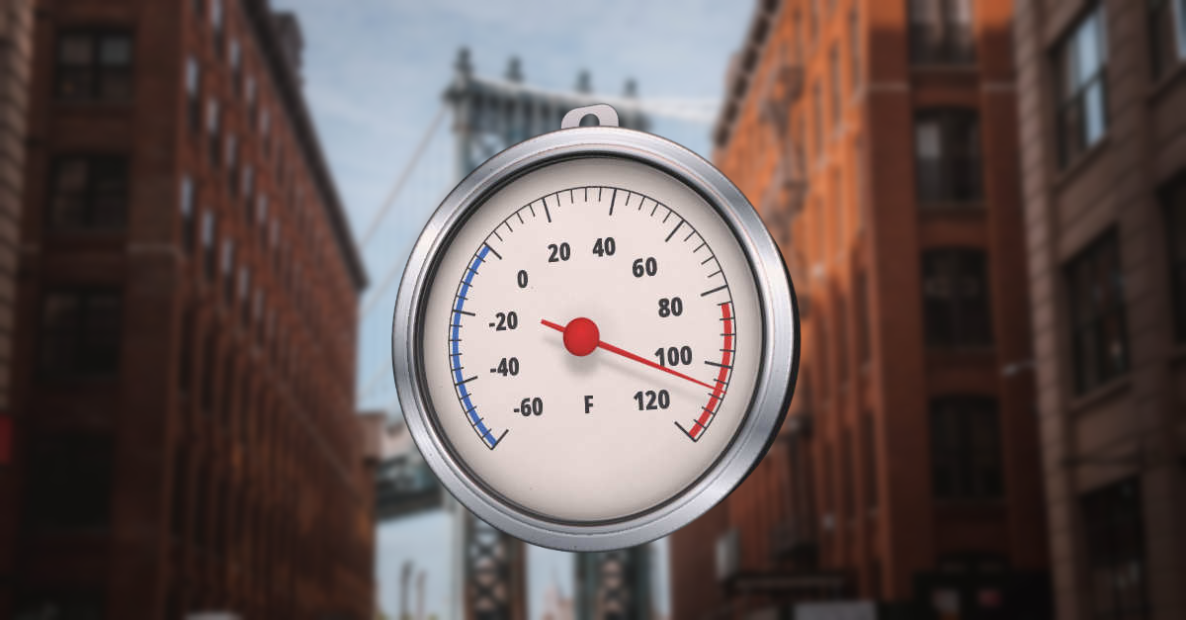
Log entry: 106 °F
